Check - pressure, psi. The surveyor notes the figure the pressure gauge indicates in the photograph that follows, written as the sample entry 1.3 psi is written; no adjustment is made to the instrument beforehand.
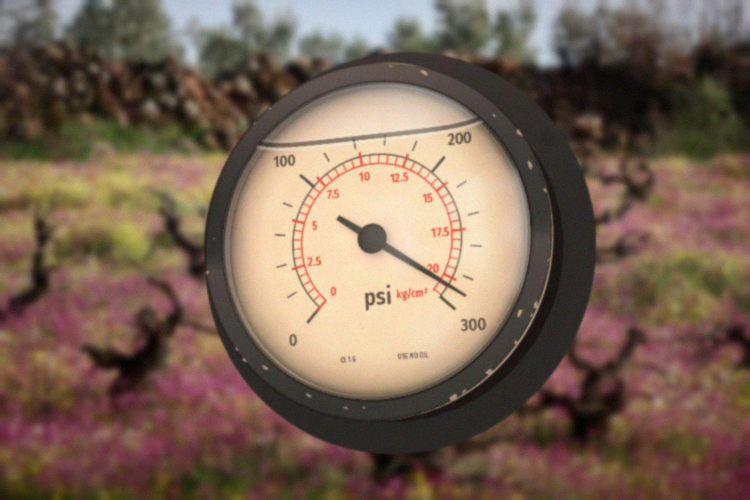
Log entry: 290 psi
